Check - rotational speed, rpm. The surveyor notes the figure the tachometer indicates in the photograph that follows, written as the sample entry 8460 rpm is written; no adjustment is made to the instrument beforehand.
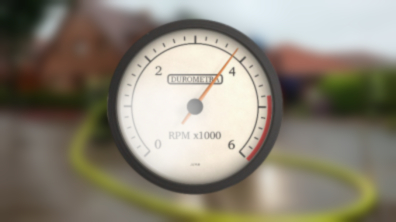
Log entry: 3800 rpm
